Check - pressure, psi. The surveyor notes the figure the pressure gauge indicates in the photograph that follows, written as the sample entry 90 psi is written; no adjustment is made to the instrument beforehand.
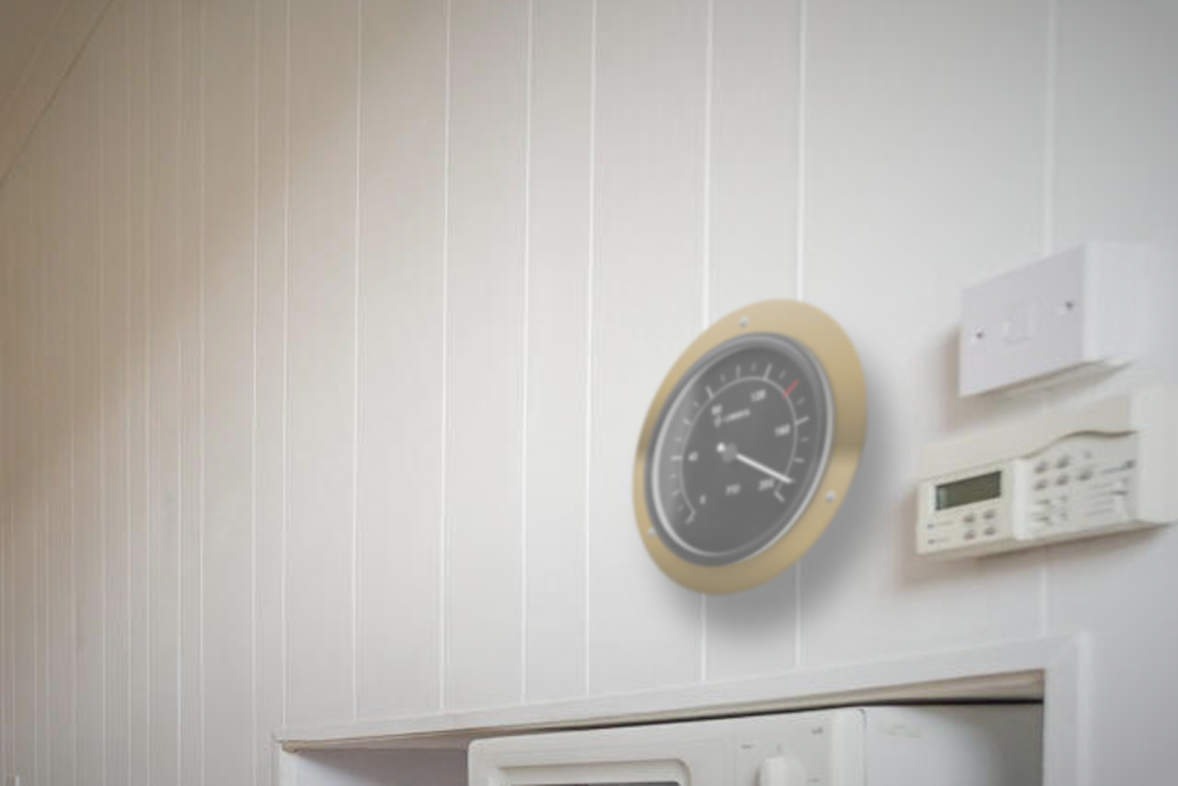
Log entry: 190 psi
